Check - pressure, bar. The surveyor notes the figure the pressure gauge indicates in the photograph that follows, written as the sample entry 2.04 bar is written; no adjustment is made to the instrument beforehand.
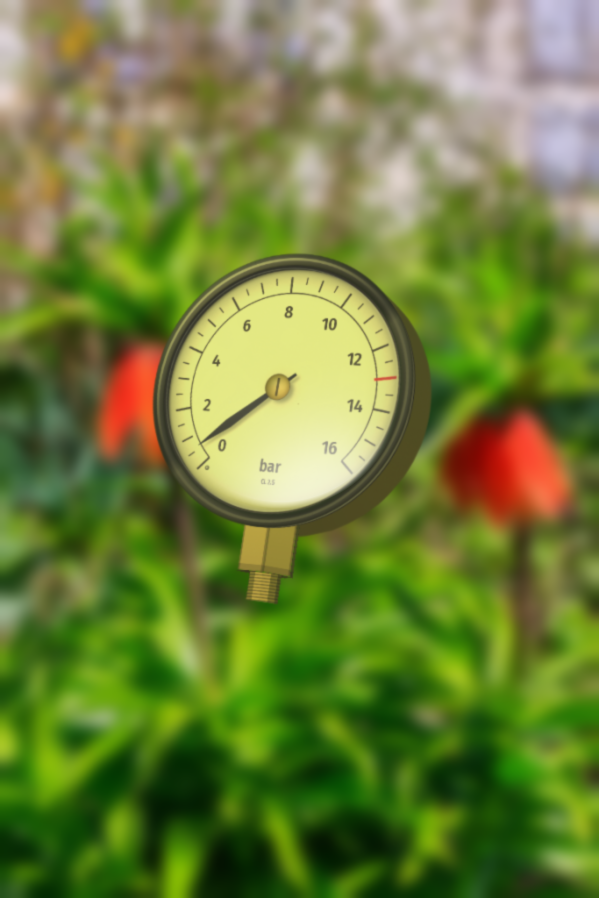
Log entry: 0.5 bar
